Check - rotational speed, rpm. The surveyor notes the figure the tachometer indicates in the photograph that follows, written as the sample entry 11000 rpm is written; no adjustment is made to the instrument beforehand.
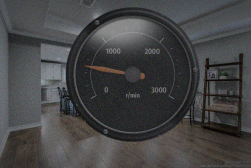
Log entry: 500 rpm
